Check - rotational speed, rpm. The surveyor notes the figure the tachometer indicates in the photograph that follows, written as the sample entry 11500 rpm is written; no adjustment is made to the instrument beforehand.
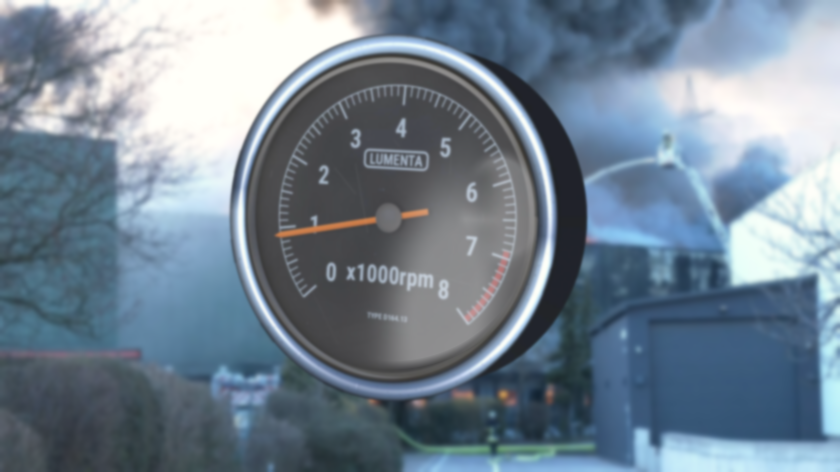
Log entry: 900 rpm
